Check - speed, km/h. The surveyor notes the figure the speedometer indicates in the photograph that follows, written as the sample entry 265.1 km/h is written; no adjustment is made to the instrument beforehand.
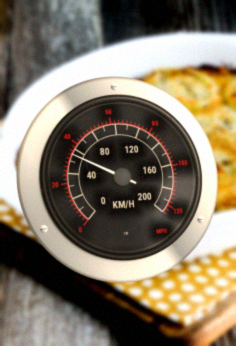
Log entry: 55 km/h
